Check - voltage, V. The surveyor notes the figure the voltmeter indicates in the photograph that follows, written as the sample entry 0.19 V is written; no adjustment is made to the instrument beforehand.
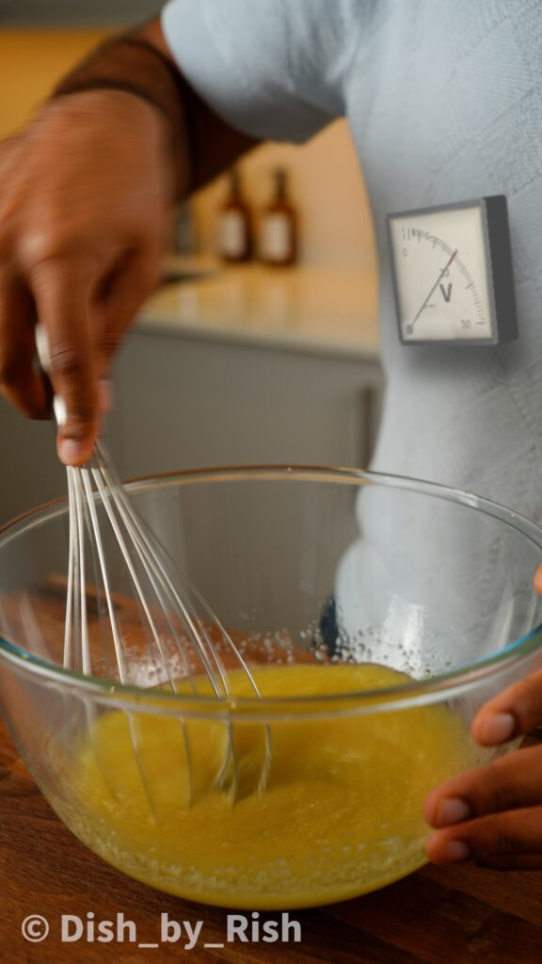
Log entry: 20 V
